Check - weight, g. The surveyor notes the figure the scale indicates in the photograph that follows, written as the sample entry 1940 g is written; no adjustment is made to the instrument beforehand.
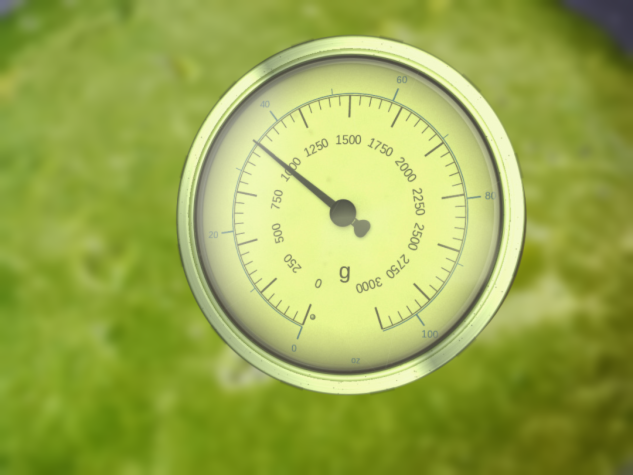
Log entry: 1000 g
